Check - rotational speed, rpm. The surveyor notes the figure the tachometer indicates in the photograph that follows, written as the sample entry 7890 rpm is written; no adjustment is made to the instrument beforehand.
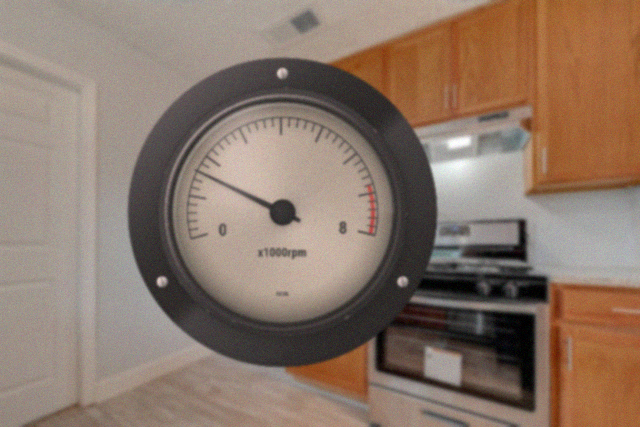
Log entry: 1600 rpm
